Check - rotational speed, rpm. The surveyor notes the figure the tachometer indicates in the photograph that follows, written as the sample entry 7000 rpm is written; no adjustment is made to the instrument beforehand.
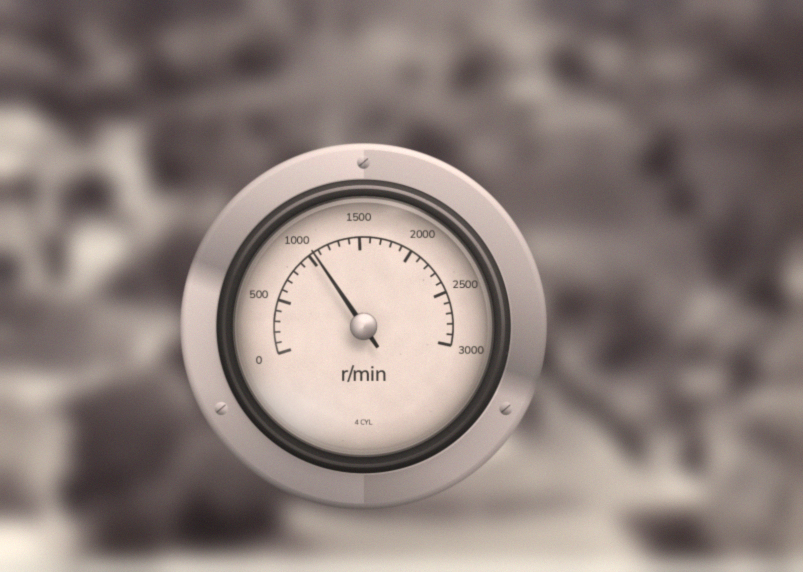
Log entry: 1050 rpm
